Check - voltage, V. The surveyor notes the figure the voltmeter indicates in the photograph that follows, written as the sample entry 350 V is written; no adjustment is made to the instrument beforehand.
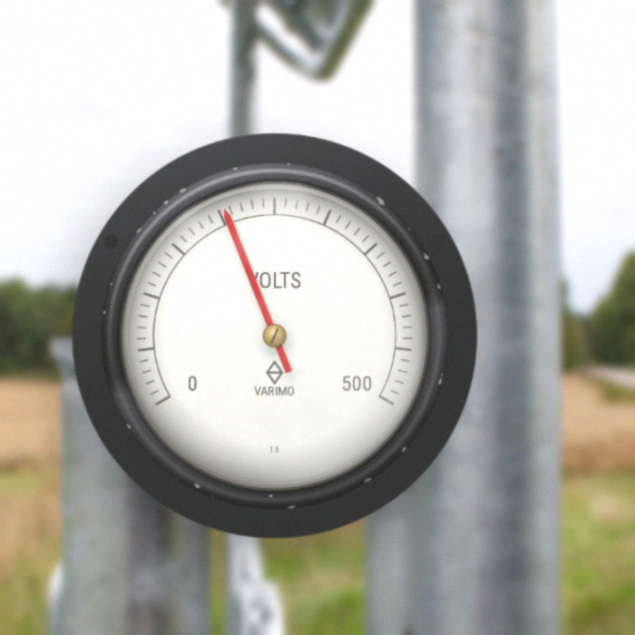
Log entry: 205 V
